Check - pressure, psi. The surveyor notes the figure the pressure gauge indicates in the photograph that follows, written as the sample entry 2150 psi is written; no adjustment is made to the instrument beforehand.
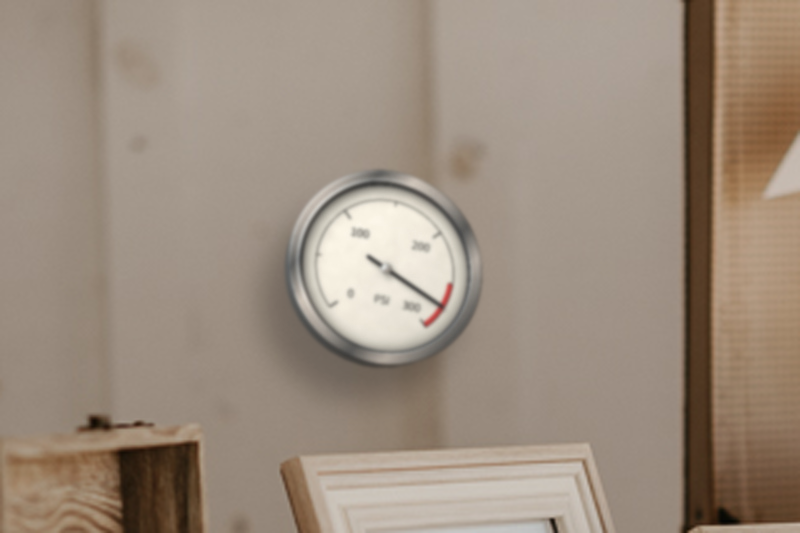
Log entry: 275 psi
